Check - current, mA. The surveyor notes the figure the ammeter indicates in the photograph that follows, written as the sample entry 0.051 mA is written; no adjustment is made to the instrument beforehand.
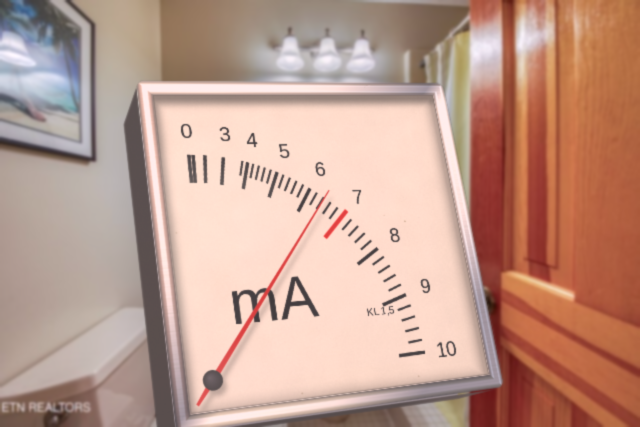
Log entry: 6.4 mA
